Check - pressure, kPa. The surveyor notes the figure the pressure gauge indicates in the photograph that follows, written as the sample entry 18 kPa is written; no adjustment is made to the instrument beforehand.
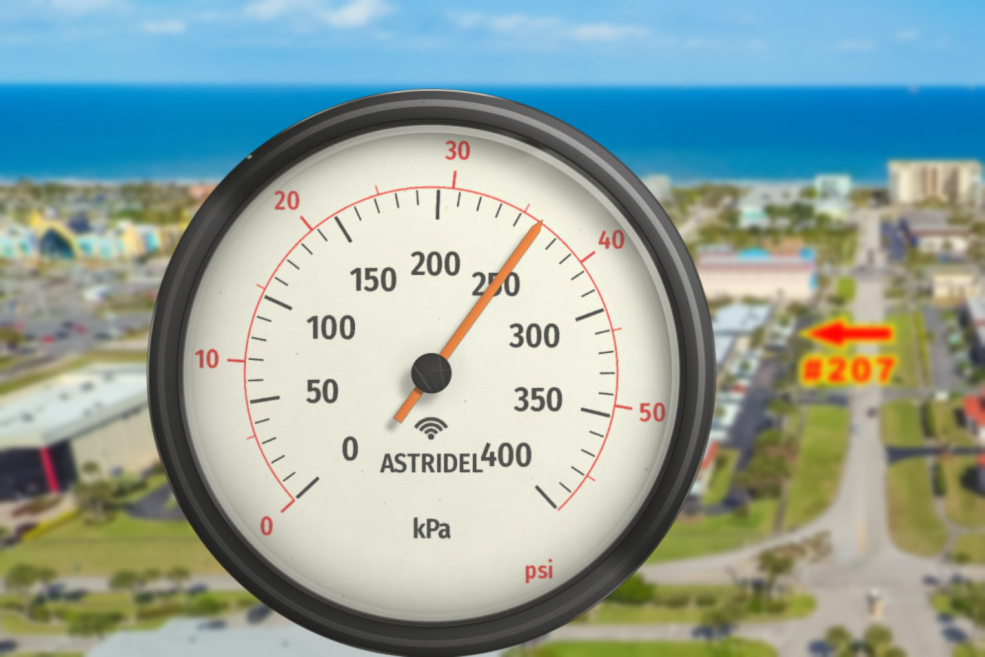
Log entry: 250 kPa
